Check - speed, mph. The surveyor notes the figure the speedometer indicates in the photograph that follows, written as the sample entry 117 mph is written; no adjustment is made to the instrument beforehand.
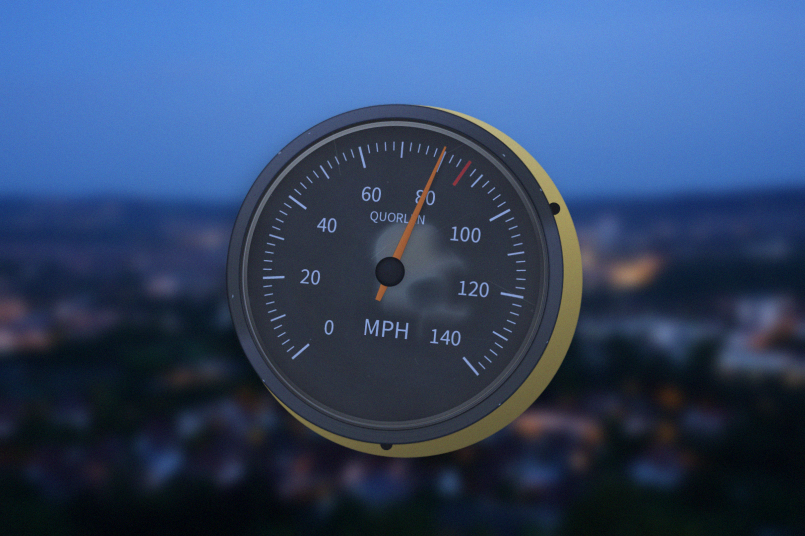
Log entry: 80 mph
